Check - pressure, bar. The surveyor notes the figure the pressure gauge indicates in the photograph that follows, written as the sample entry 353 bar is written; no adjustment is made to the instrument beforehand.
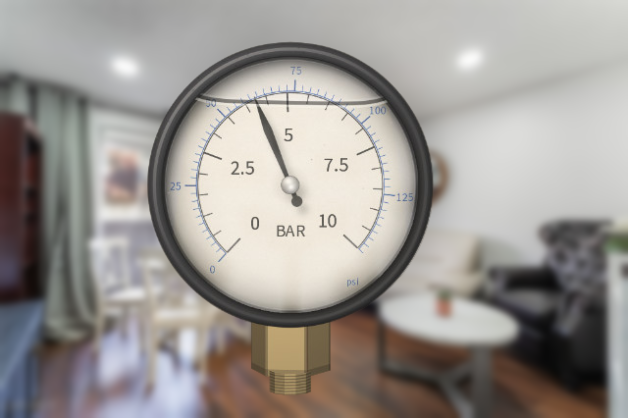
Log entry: 4.25 bar
